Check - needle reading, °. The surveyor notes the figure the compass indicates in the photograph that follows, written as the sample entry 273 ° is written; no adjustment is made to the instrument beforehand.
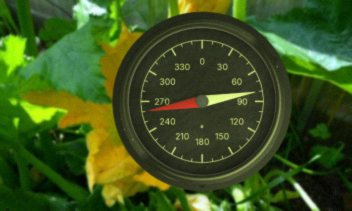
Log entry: 260 °
